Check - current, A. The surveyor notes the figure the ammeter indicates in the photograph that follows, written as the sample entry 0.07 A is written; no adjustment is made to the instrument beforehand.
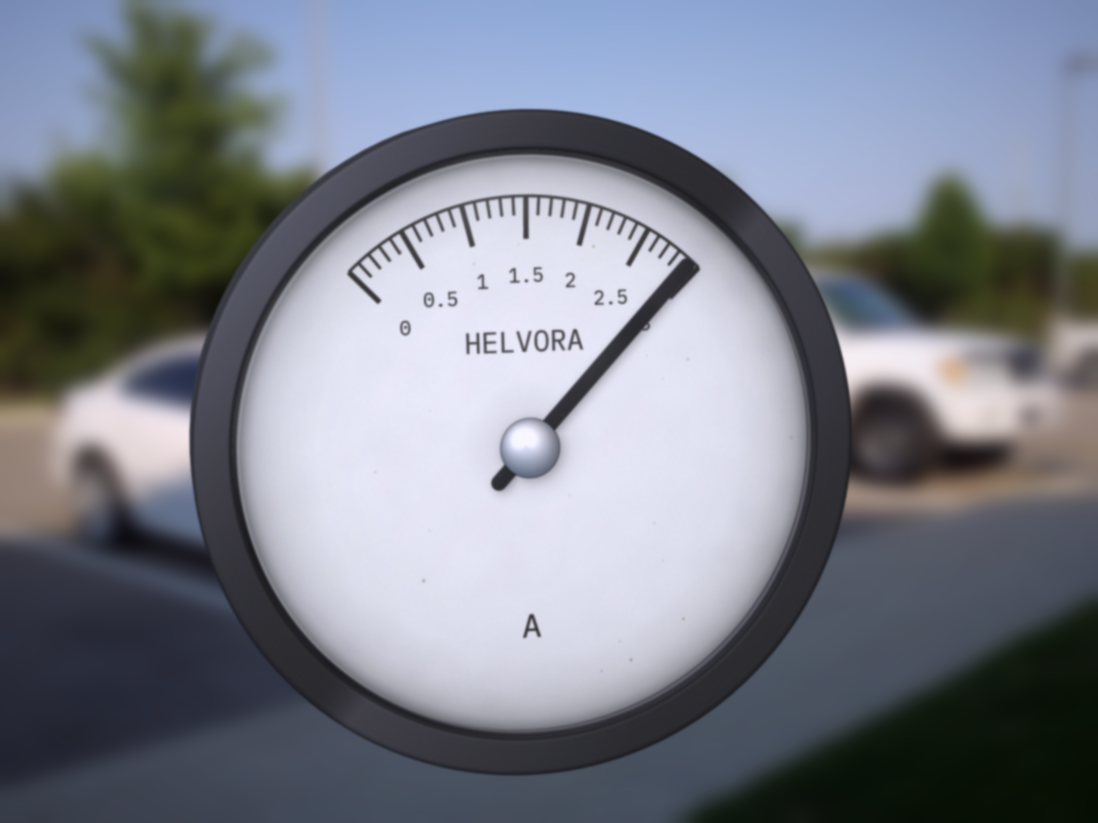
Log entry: 2.9 A
